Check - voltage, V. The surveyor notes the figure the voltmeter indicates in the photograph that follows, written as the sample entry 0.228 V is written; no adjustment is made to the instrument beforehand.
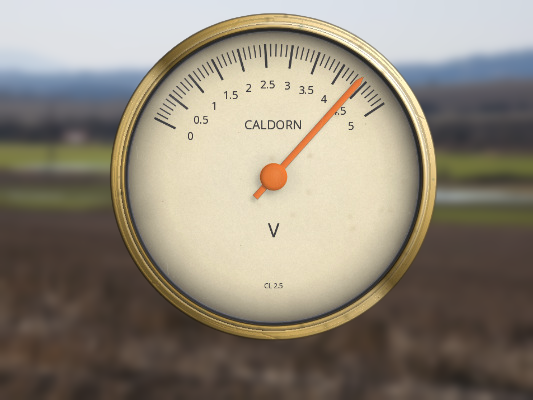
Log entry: 4.4 V
